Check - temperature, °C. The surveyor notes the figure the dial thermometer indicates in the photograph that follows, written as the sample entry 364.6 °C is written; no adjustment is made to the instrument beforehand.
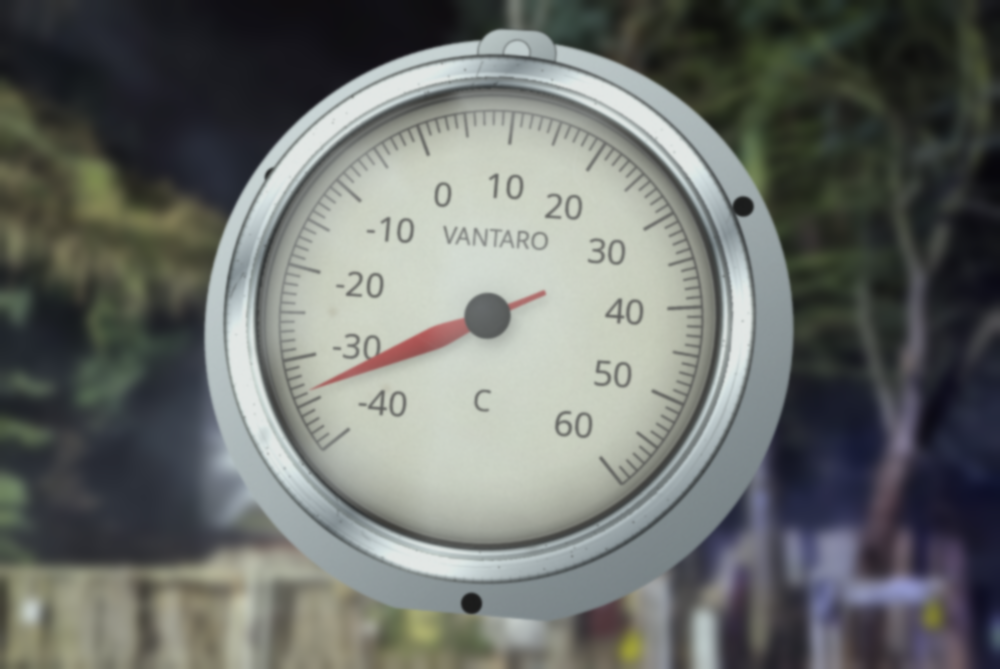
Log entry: -34 °C
